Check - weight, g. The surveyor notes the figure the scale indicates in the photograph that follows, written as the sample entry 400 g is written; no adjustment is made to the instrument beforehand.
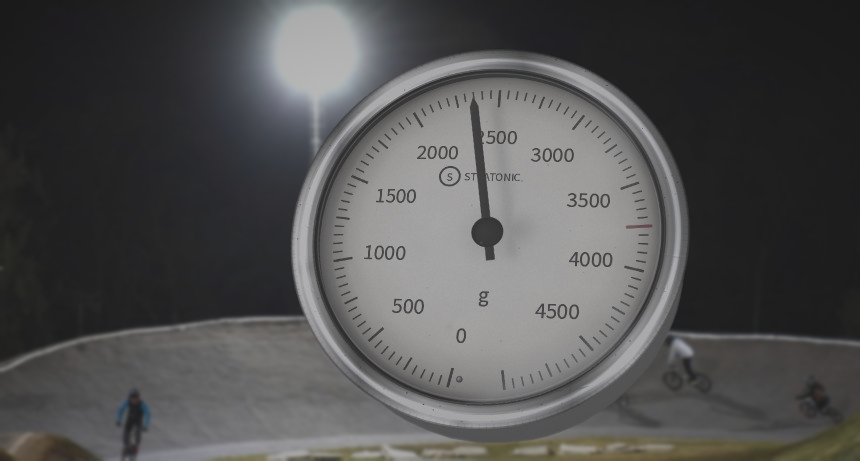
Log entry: 2350 g
